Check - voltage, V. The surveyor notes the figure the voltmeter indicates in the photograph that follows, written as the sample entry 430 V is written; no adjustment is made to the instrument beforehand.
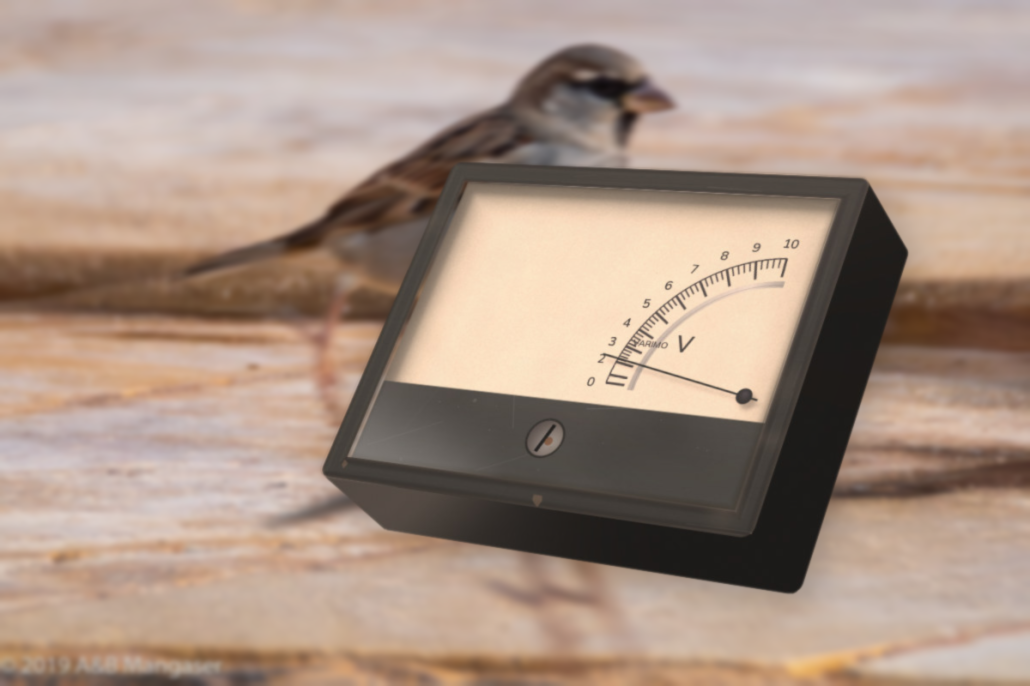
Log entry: 2 V
